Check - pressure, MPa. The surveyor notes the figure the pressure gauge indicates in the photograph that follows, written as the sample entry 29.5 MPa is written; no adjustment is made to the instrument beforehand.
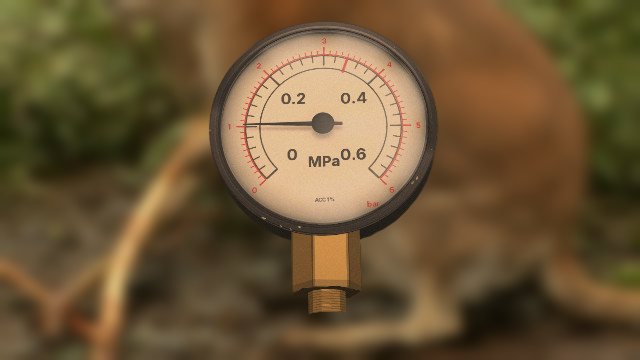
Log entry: 0.1 MPa
